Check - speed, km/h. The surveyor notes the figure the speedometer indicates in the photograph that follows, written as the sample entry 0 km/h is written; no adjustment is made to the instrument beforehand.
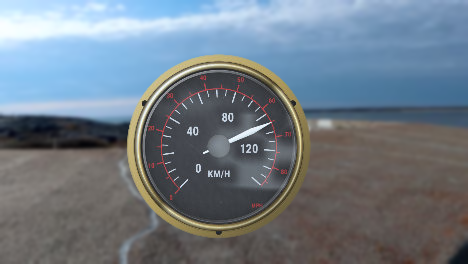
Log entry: 105 km/h
